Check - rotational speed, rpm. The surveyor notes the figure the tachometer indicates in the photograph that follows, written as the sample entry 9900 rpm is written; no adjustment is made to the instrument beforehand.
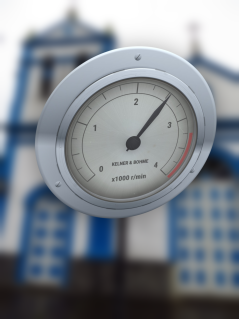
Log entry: 2500 rpm
